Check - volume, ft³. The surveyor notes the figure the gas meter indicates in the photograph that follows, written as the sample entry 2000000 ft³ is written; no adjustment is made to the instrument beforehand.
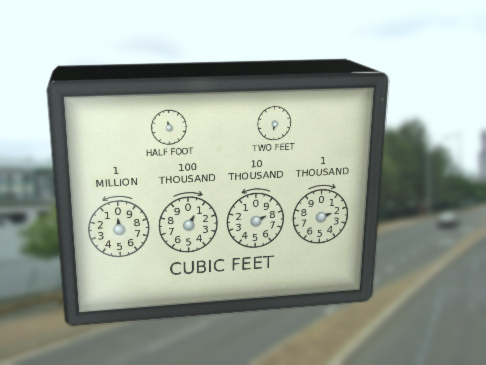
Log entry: 8200 ft³
